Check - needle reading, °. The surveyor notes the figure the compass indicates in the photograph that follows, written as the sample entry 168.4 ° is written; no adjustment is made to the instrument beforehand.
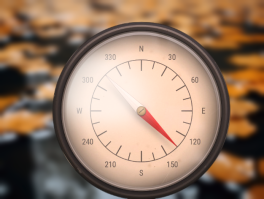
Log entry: 135 °
